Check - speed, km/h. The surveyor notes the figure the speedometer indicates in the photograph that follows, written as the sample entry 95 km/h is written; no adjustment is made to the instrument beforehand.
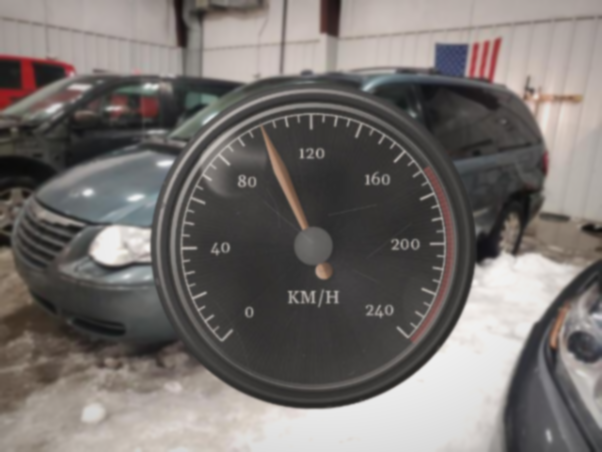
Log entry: 100 km/h
